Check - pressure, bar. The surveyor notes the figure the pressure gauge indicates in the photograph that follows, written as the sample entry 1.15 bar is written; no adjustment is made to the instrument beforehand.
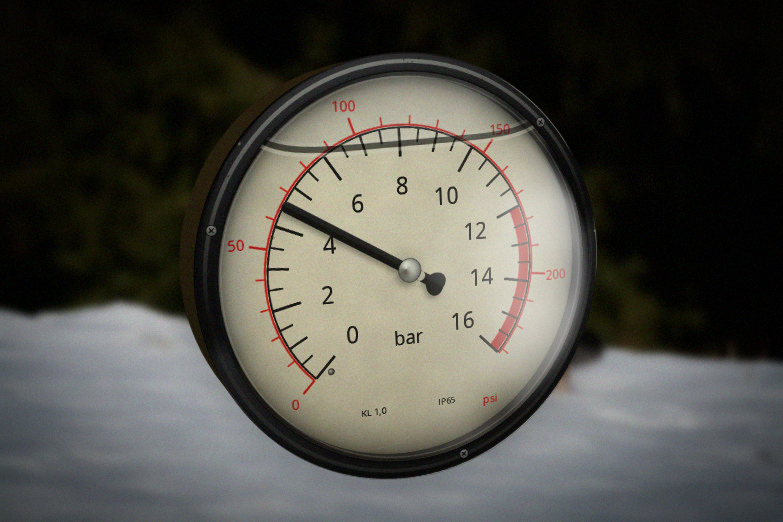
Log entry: 4.5 bar
